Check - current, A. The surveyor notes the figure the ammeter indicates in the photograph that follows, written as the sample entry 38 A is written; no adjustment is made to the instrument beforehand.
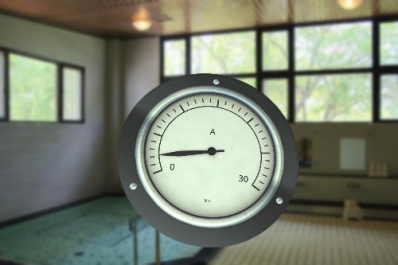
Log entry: 2 A
